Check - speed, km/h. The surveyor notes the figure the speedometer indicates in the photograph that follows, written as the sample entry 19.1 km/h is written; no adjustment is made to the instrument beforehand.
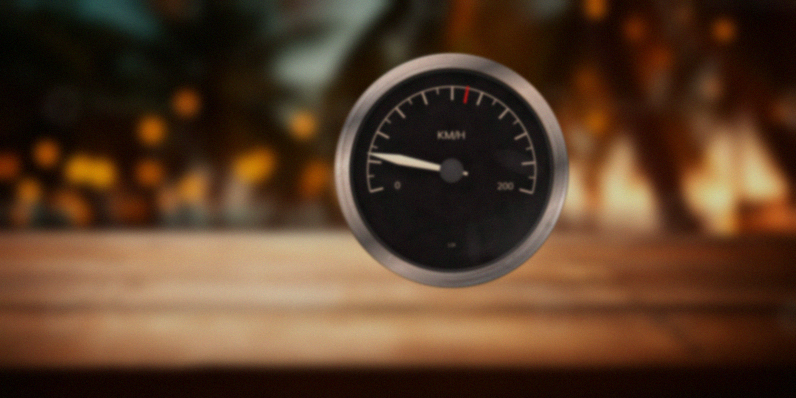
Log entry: 25 km/h
